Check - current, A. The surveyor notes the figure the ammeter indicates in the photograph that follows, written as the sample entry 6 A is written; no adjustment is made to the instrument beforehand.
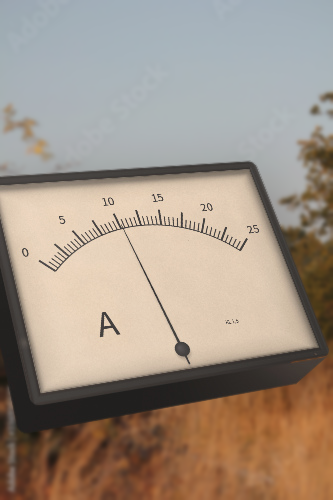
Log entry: 10 A
